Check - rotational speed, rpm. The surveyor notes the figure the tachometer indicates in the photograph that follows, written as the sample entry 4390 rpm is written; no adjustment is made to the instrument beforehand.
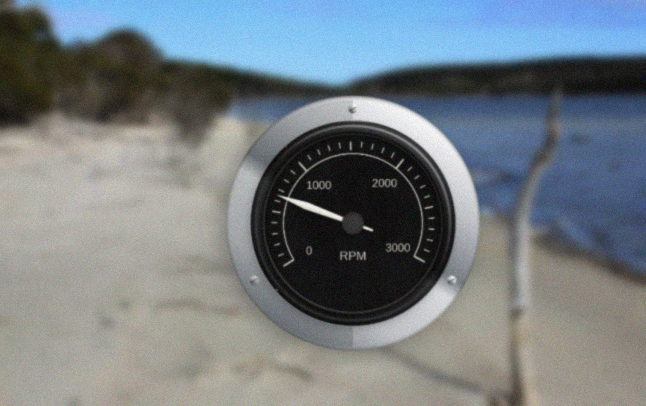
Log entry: 650 rpm
